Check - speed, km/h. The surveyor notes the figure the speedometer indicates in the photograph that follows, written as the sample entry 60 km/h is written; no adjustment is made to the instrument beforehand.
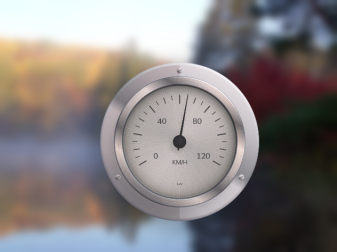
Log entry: 65 km/h
